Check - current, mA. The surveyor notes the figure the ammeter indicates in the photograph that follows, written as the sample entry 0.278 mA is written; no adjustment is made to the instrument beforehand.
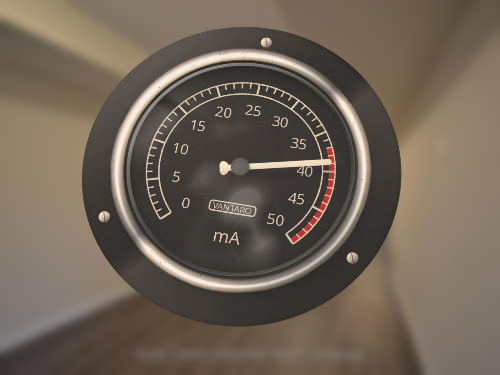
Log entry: 39 mA
